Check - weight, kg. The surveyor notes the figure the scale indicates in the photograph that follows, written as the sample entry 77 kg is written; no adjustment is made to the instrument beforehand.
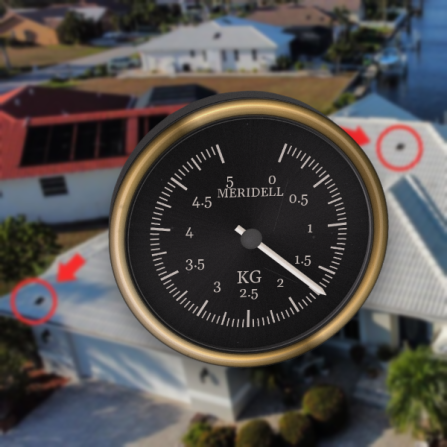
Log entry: 1.7 kg
